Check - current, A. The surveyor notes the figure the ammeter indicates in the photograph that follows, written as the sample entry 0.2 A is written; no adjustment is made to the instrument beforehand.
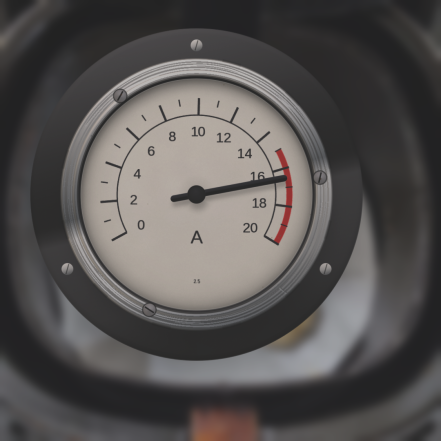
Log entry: 16.5 A
